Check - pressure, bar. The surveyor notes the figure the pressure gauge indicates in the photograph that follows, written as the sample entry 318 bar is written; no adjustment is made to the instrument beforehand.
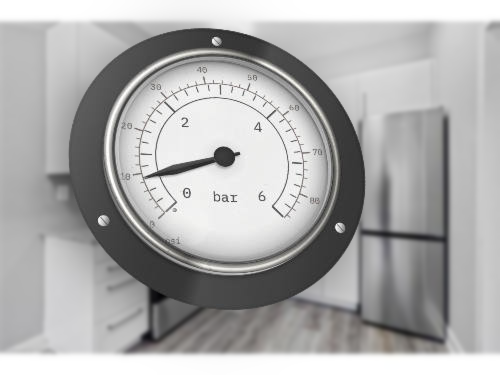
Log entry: 0.6 bar
